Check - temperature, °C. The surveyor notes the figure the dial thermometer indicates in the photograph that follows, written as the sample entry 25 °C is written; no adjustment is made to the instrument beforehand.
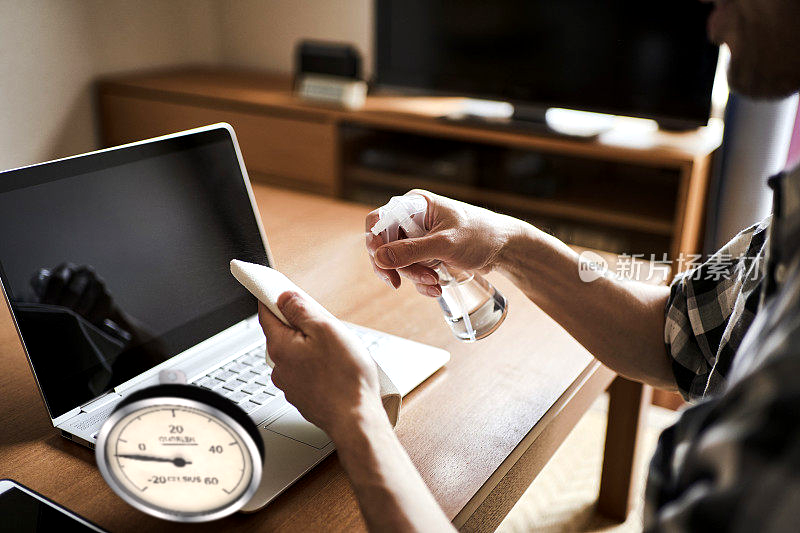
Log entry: -5 °C
